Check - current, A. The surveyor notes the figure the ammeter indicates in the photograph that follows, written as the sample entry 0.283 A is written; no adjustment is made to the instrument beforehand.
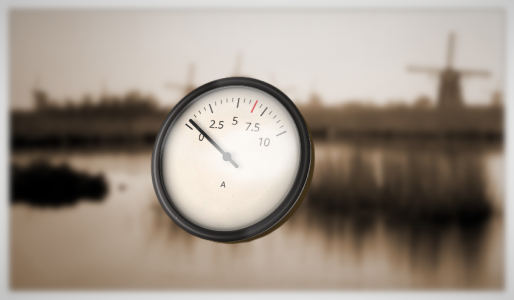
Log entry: 0.5 A
